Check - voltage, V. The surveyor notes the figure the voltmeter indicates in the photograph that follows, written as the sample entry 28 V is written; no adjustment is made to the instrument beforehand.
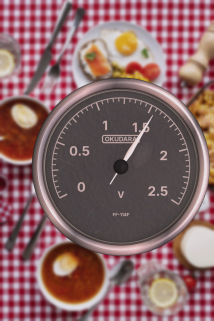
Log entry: 1.55 V
